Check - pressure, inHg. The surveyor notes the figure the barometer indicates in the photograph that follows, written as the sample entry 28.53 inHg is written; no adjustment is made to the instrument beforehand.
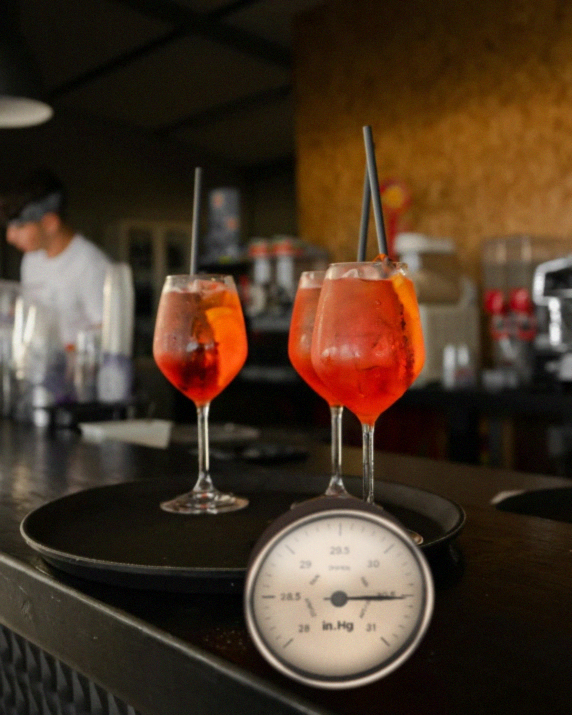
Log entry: 30.5 inHg
